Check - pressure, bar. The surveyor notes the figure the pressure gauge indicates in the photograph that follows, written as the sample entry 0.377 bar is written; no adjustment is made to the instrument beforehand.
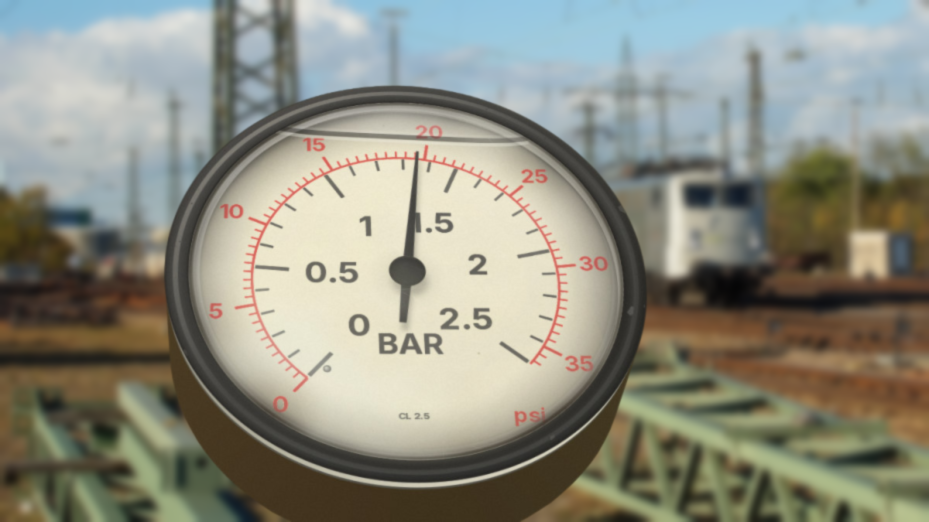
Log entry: 1.35 bar
